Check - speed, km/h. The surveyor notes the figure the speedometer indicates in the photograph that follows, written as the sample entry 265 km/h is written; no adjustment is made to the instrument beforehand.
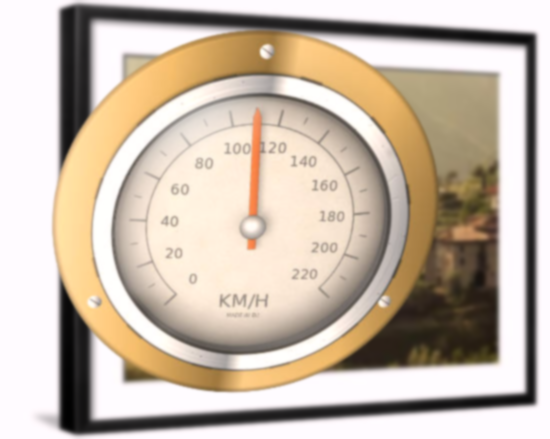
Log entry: 110 km/h
